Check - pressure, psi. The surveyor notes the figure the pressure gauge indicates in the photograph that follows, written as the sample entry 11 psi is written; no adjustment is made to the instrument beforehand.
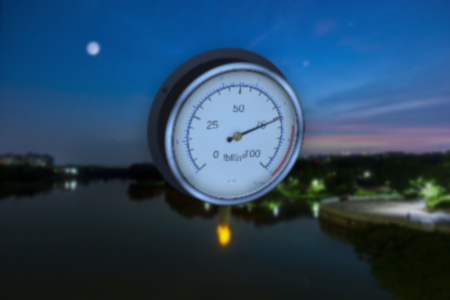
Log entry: 75 psi
